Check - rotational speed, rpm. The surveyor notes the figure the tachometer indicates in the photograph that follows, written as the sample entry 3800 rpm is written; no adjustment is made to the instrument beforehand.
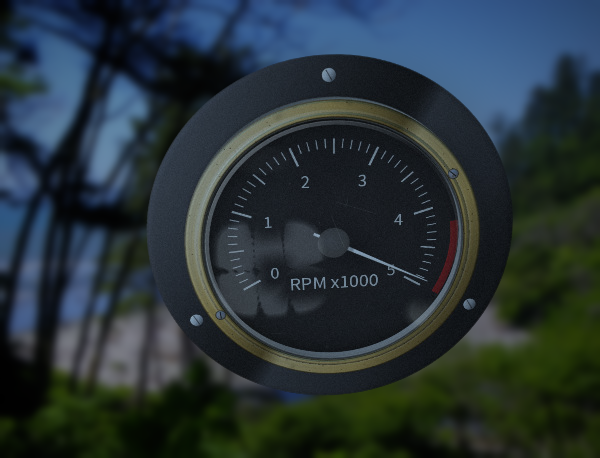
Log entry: 4900 rpm
